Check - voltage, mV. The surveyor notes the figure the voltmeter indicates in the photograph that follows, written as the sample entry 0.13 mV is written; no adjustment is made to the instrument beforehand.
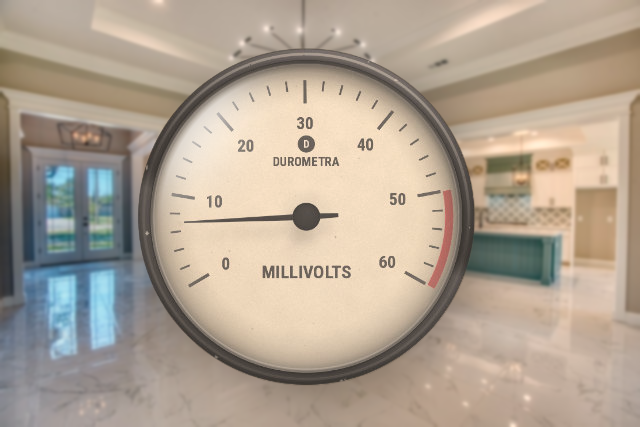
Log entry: 7 mV
